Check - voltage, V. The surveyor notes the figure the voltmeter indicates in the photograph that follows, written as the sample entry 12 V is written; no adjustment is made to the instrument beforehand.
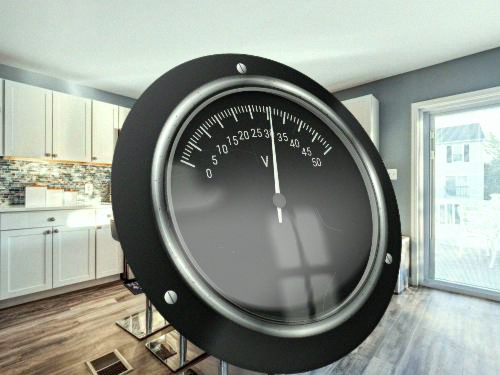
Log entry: 30 V
